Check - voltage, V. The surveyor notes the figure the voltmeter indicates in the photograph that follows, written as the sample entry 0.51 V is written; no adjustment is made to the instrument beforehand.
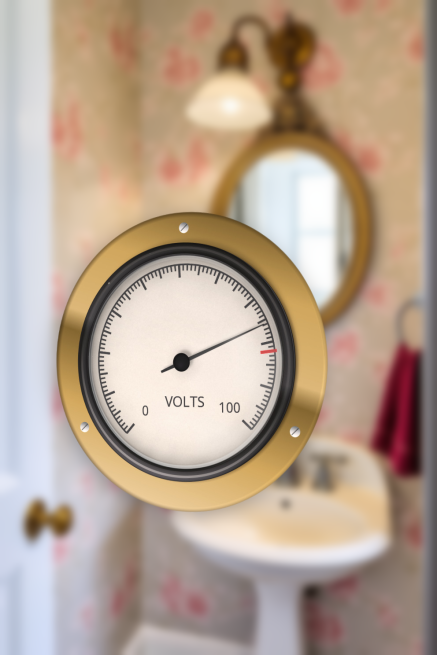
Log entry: 76 V
